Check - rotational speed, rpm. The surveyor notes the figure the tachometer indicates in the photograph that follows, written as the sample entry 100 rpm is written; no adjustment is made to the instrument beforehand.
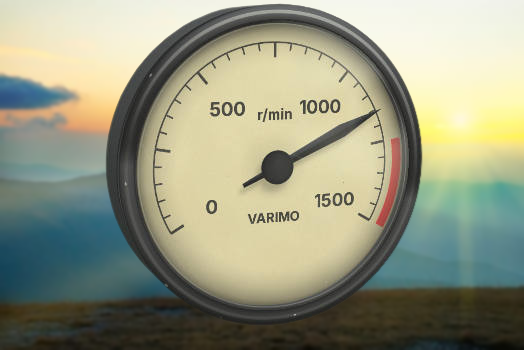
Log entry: 1150 rpm
